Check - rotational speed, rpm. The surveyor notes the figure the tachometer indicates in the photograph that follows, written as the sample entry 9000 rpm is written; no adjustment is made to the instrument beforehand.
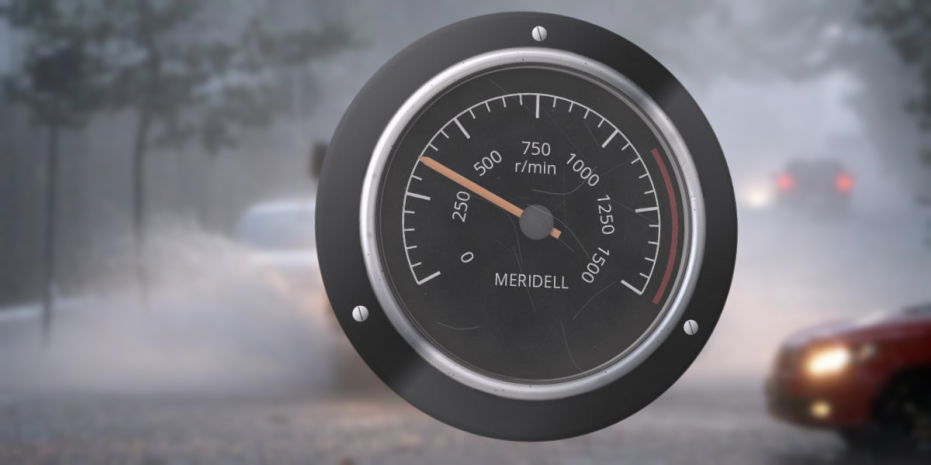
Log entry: 350 rpm
